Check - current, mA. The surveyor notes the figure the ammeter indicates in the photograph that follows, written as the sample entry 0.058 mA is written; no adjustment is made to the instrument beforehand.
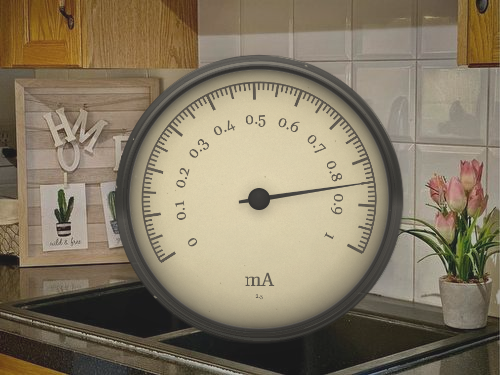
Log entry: 0.85 mA
